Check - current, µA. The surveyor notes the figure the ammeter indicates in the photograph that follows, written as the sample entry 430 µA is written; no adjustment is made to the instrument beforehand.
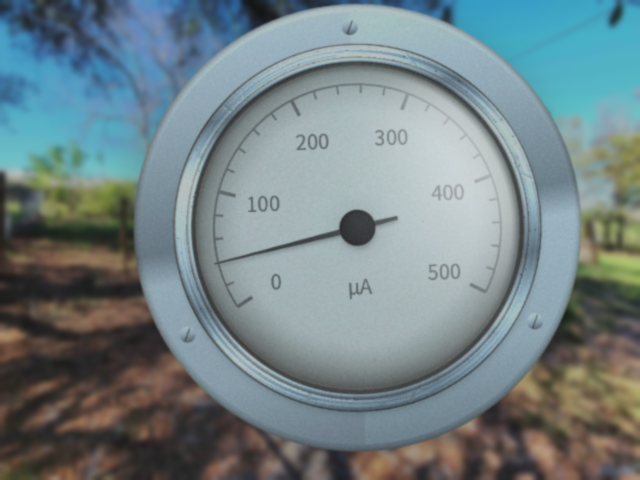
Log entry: 40 µA
